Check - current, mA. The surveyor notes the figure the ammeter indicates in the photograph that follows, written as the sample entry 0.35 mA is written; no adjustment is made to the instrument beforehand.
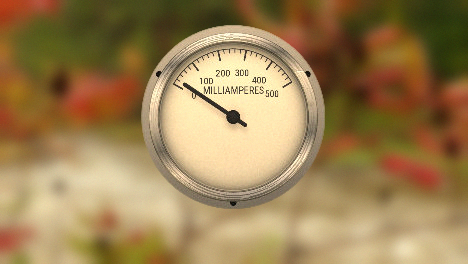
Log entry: 20 mA
